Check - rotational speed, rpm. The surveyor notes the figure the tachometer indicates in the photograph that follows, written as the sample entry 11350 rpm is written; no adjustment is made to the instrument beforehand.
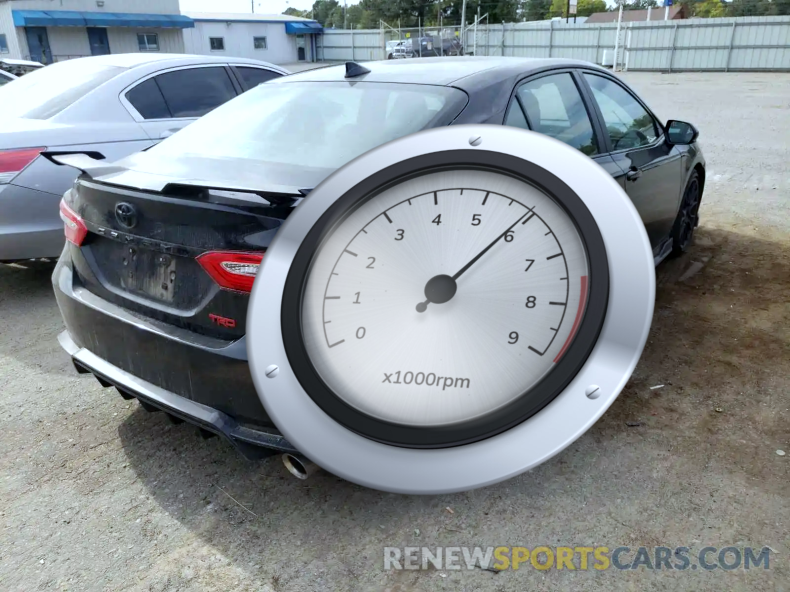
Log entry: 6000 rpm
